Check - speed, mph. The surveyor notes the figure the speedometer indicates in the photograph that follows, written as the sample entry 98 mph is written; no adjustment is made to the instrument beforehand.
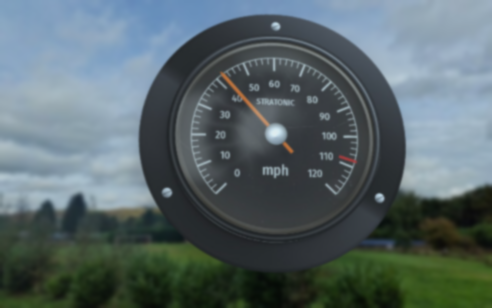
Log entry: 42 mph
